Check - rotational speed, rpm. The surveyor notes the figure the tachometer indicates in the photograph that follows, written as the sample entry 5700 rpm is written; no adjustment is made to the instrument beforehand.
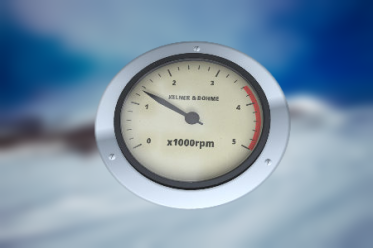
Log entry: 1300 rpm
